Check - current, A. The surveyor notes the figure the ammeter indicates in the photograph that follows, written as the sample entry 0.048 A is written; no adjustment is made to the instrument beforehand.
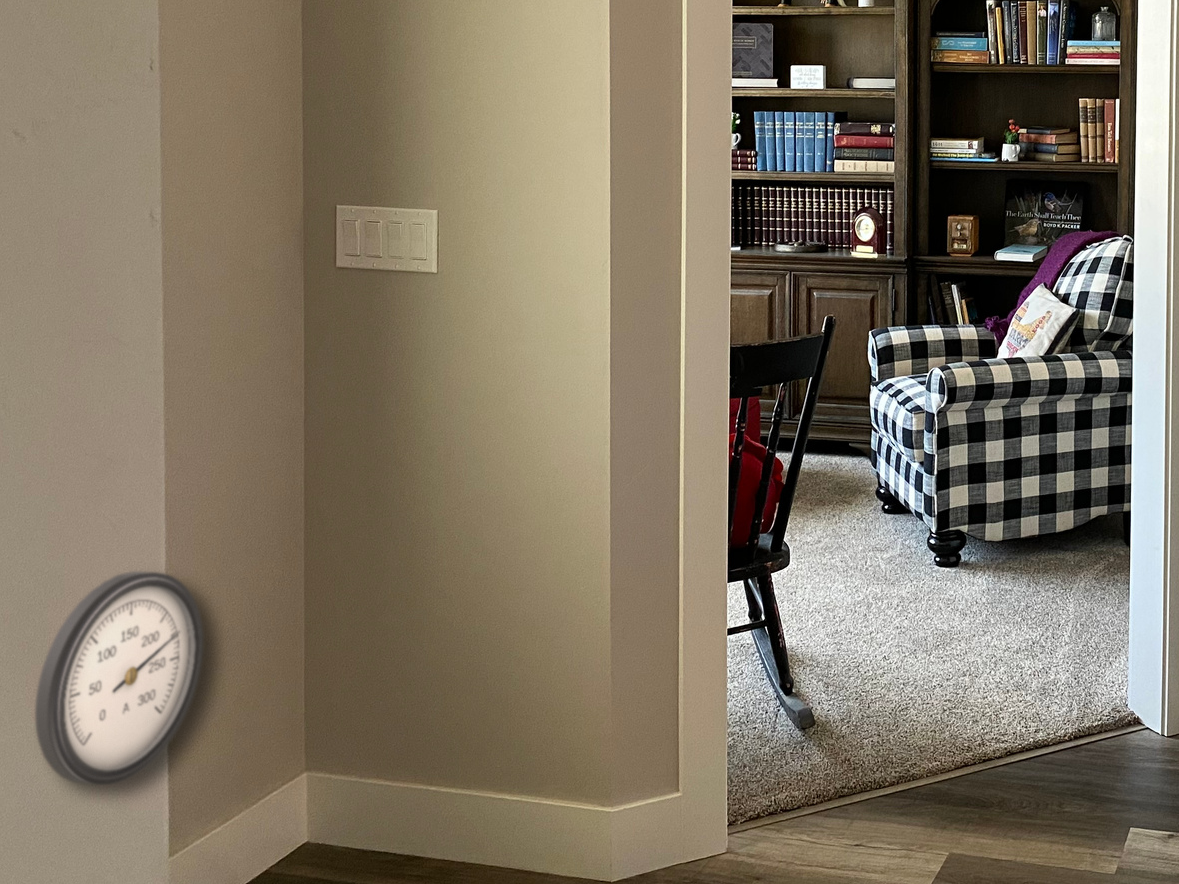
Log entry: 225 A
